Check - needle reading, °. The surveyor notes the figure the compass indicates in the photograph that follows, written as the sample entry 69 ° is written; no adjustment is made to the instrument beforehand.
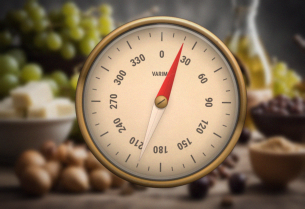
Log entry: 20 °
